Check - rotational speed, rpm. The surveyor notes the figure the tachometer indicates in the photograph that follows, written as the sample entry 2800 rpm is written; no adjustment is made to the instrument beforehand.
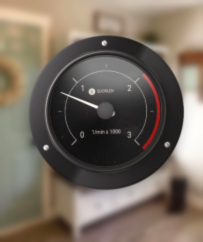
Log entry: 750 rpm
